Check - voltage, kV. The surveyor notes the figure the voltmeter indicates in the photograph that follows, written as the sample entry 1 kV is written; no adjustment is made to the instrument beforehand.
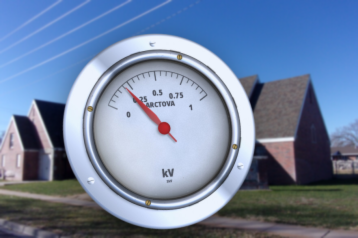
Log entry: 0.2 kV
